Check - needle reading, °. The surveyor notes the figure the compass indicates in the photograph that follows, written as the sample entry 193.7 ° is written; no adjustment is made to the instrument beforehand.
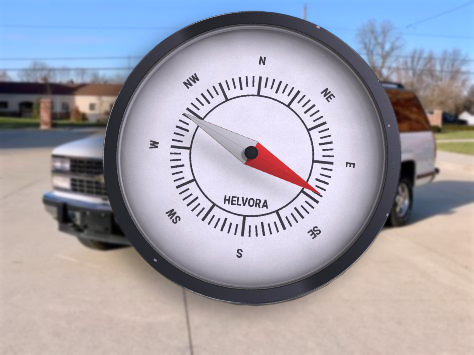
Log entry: 115 °
